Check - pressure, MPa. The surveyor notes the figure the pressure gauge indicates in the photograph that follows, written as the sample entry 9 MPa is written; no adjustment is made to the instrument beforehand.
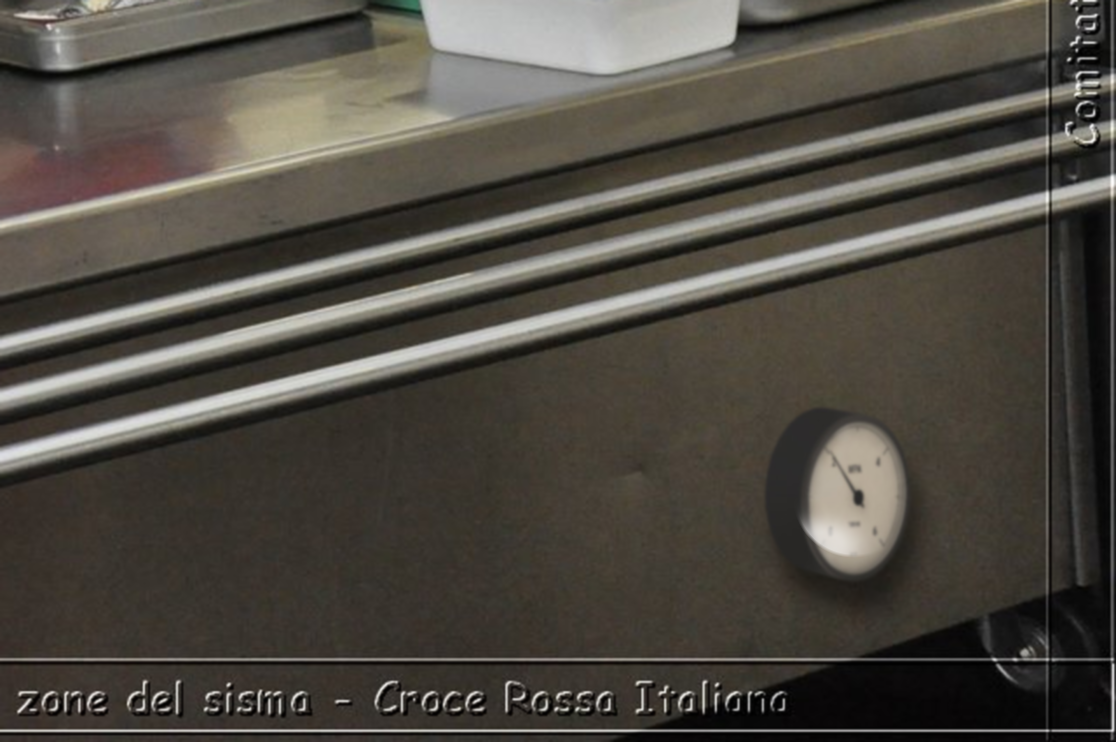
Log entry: 2 MPa
